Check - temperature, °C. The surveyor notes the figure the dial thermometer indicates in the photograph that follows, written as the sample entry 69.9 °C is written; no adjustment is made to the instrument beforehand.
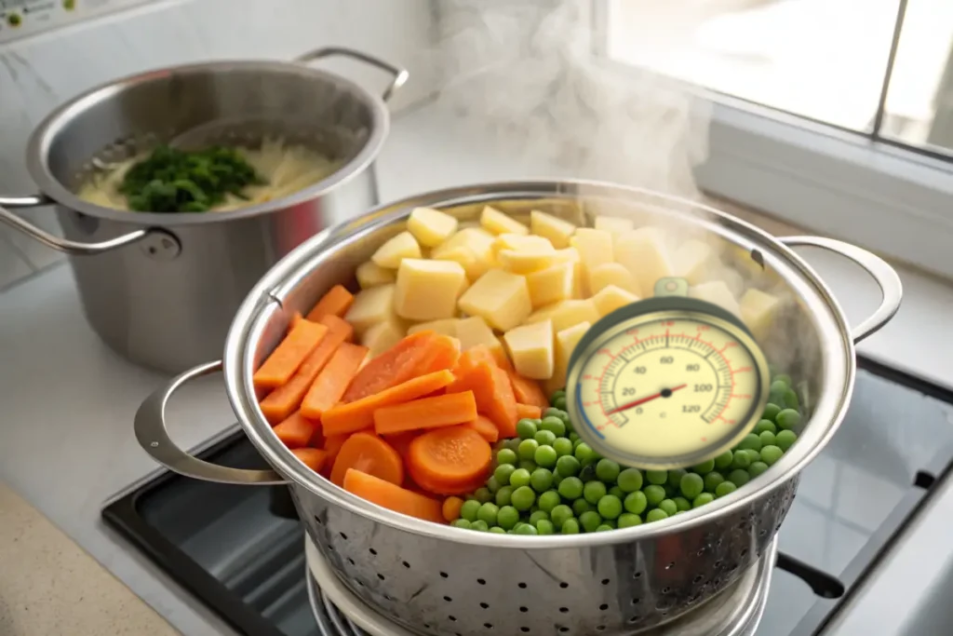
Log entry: 10 °C
